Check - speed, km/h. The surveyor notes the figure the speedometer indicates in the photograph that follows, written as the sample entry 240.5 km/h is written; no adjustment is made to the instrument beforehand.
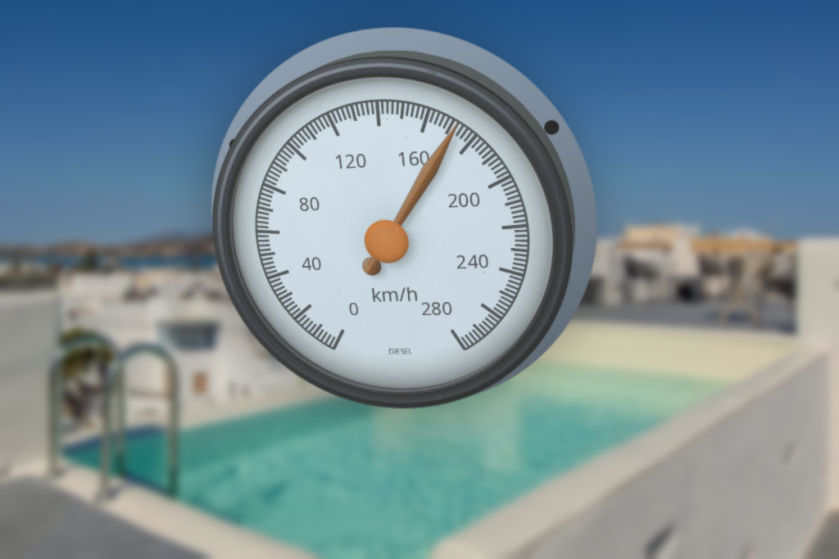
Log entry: 172 km/h
